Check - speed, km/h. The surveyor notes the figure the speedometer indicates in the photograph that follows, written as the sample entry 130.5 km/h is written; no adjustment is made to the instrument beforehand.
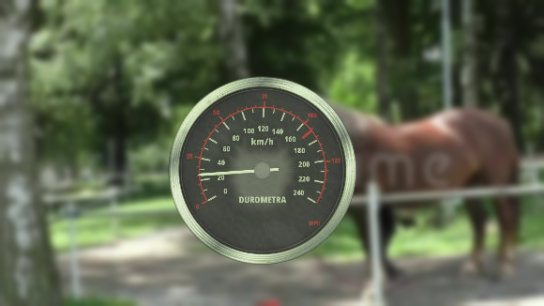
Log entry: 25 km/h
